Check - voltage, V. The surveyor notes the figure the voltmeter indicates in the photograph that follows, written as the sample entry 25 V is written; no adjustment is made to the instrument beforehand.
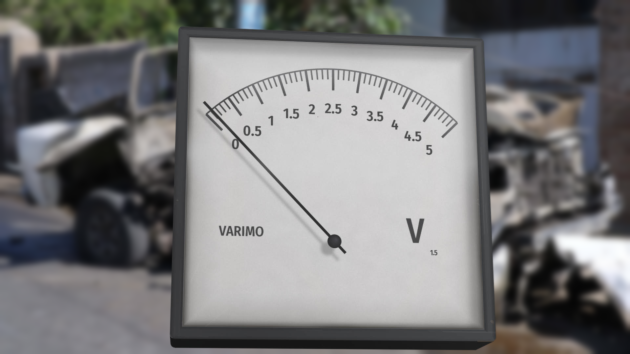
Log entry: 0.1 V
